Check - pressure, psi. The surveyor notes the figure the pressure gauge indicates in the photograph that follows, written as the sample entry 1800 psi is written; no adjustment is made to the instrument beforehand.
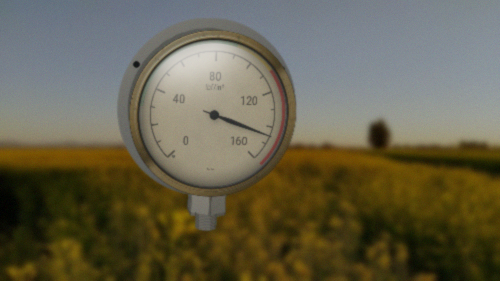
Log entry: 145 psi
